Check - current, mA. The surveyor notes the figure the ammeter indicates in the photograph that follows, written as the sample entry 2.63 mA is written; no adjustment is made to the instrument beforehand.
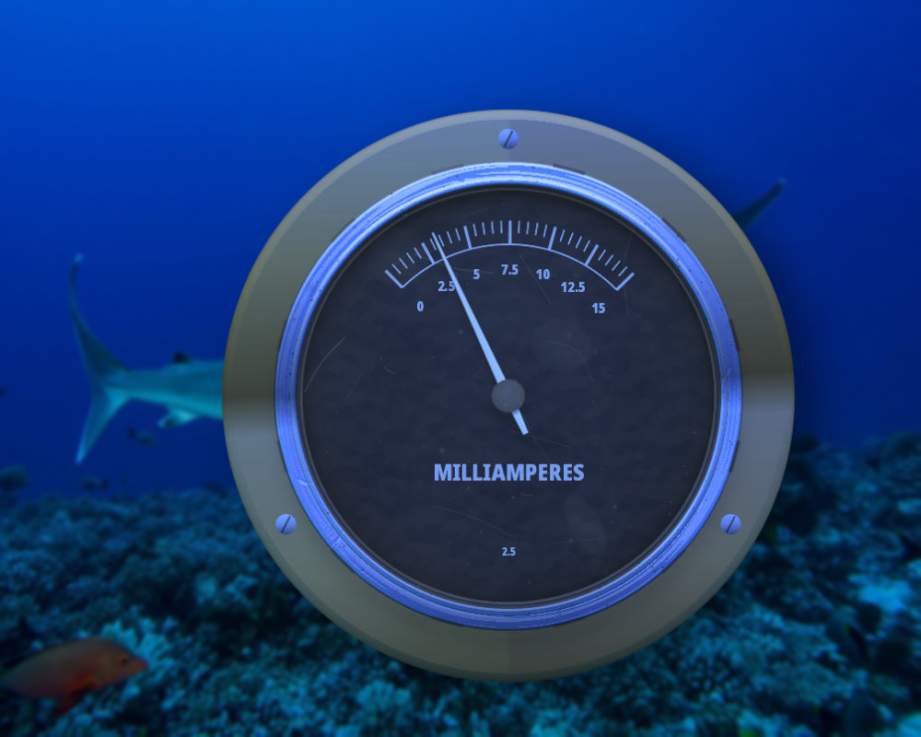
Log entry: 3.25 mA
